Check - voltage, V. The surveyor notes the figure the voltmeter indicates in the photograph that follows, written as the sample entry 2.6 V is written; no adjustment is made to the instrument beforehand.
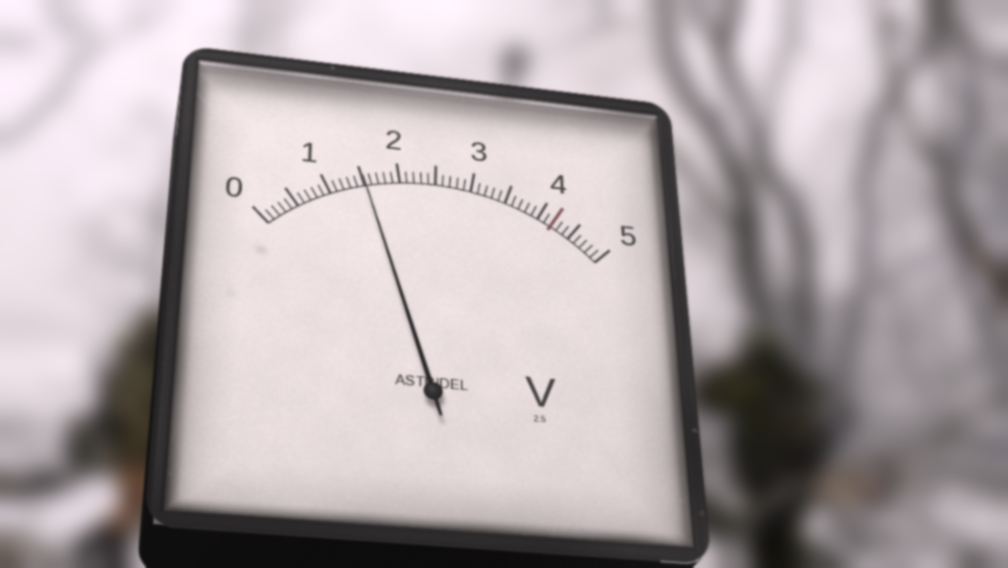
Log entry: 1.5 V
